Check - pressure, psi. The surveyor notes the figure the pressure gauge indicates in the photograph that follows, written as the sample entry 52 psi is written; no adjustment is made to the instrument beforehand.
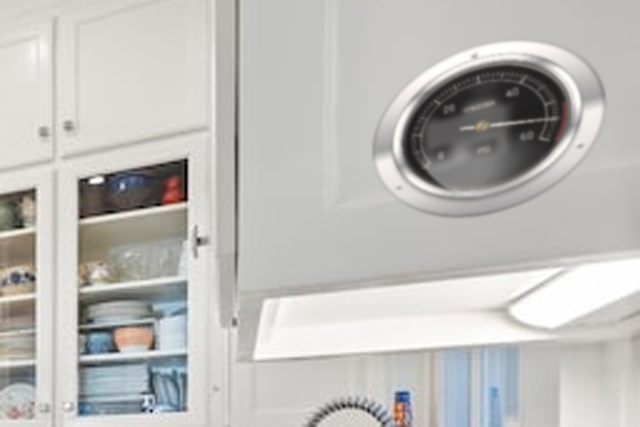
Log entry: 55 psi
